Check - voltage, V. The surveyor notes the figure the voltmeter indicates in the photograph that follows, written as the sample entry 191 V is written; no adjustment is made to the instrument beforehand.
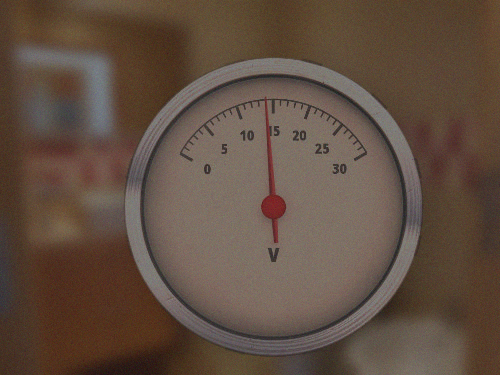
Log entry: 14 V
